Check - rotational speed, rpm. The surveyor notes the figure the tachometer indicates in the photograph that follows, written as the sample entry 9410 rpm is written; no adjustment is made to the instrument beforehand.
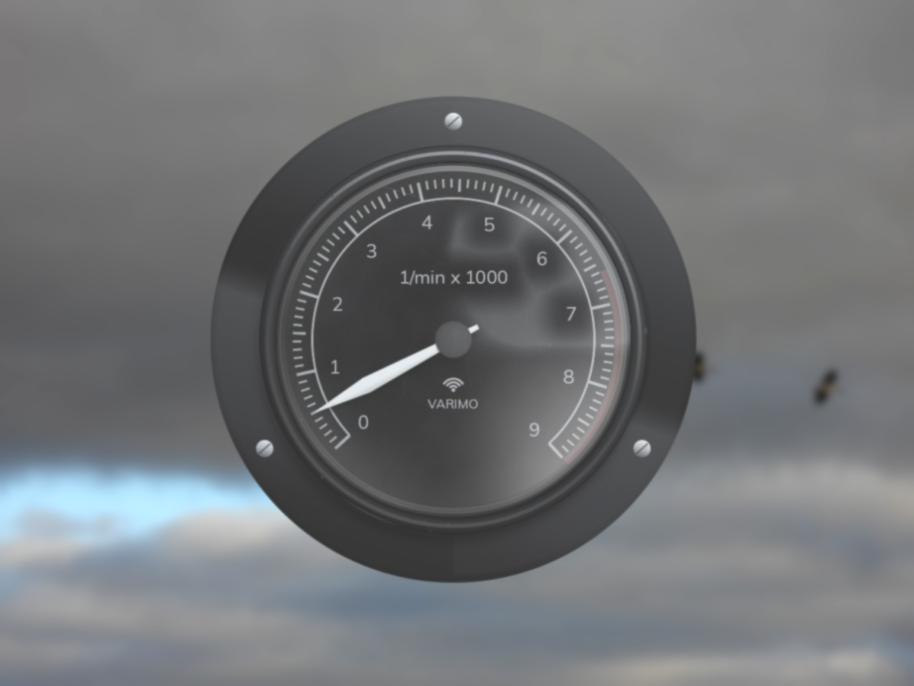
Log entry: 500 rpm
